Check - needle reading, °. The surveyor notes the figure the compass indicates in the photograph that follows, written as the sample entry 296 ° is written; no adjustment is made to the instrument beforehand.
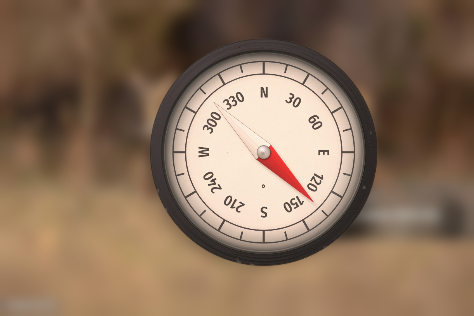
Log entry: 135 °
